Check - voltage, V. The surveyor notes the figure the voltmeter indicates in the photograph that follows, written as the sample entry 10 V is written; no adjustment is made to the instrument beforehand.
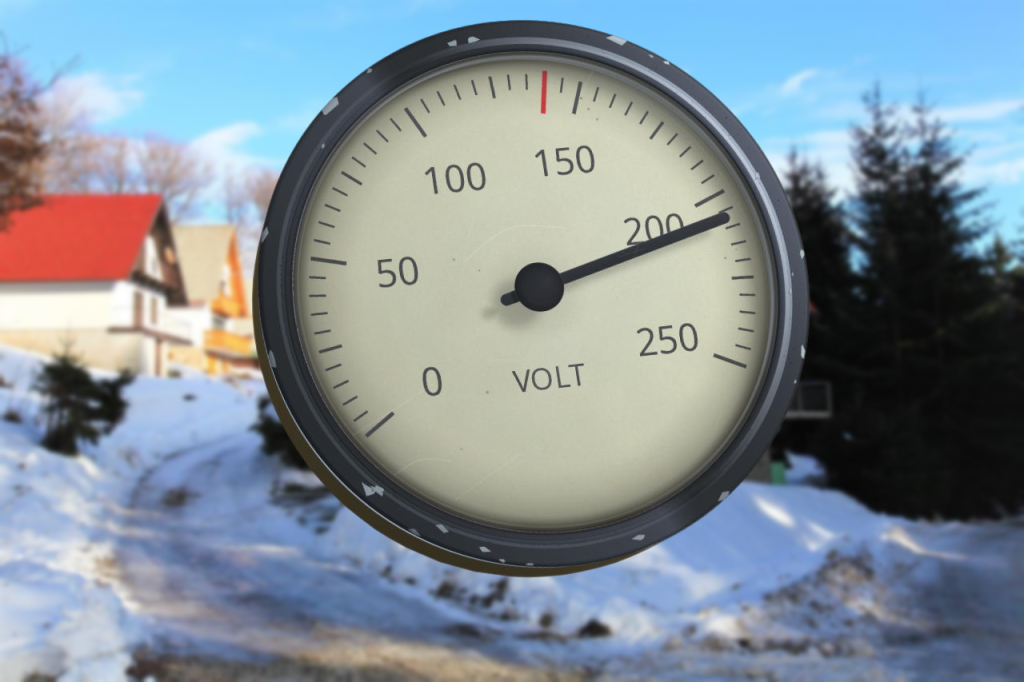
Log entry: 207.5 V
